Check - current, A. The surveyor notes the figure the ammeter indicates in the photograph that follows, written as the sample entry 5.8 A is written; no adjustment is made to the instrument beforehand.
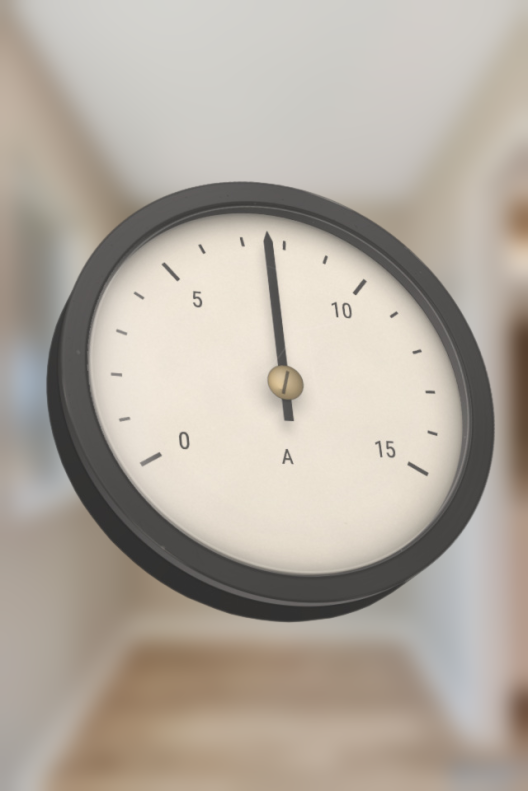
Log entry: 7.5 A
